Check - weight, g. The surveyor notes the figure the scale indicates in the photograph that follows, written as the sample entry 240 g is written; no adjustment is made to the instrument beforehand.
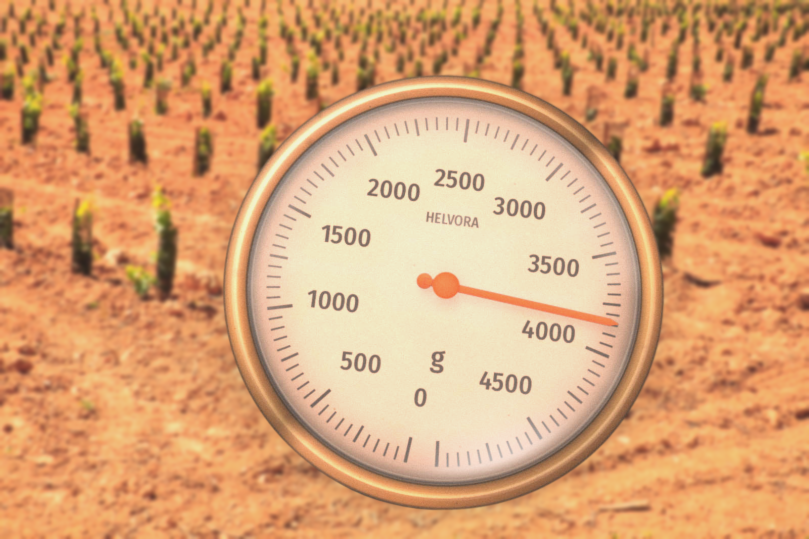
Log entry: 3850 g
